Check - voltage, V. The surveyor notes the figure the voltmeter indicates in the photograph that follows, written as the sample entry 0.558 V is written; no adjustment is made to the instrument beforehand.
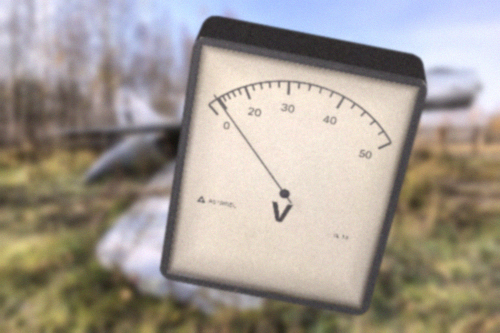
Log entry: 10 V
